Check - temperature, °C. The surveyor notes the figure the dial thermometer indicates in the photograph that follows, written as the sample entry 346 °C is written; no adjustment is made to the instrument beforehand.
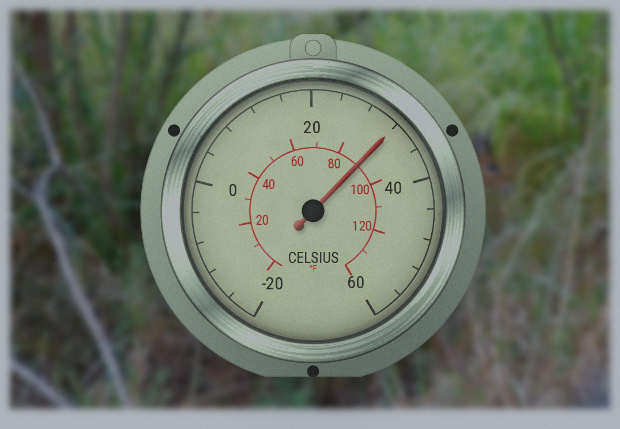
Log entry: 32 °C
